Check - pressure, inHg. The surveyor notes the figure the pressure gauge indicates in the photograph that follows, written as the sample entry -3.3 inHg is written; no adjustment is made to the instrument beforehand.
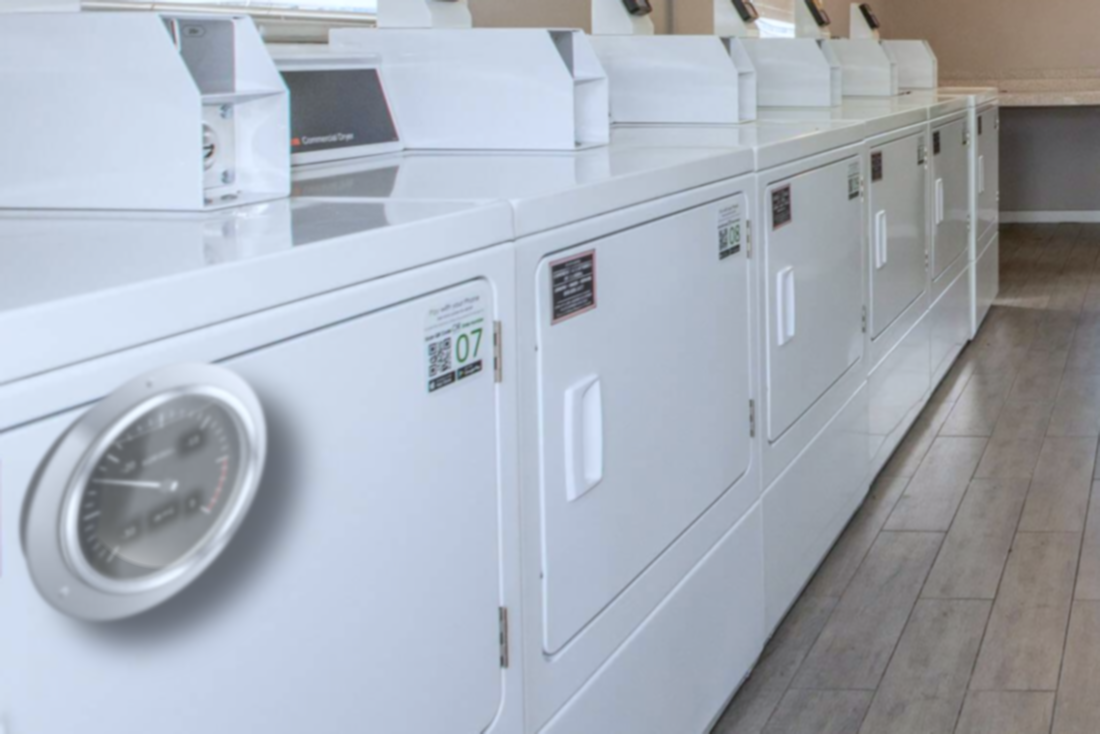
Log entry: -22 inHg
